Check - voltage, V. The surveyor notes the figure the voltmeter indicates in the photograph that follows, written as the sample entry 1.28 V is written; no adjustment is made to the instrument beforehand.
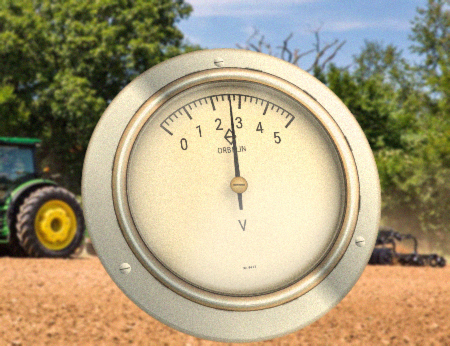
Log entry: 2.6 V
